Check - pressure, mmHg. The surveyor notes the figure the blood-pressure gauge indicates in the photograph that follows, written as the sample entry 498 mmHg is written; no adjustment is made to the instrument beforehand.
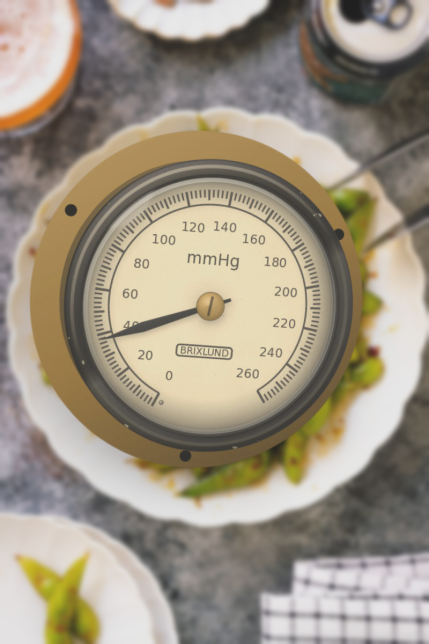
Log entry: 38 mmHg
